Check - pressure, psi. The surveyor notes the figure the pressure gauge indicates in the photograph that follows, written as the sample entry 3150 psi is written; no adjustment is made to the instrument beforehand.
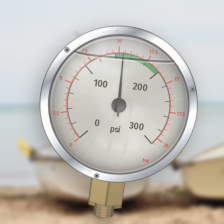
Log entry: 150 psi
